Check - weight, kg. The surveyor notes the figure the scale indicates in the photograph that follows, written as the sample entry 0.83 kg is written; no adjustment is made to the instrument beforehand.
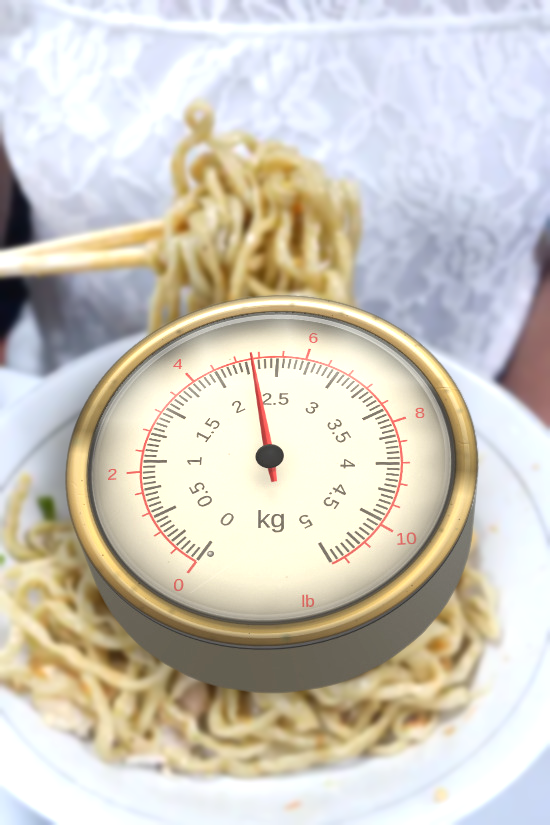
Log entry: 2.3 kg
